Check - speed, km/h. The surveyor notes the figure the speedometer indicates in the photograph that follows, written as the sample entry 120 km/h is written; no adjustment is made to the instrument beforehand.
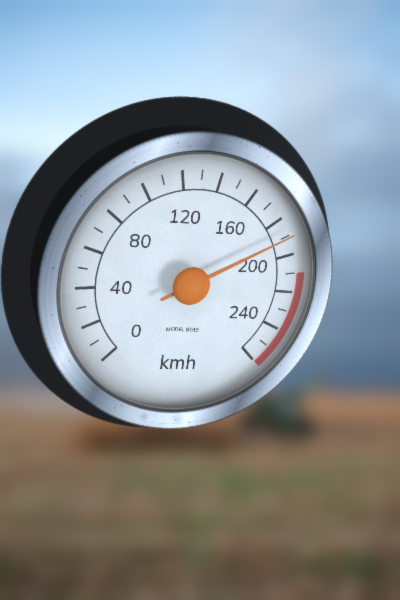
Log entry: 190 km/h
